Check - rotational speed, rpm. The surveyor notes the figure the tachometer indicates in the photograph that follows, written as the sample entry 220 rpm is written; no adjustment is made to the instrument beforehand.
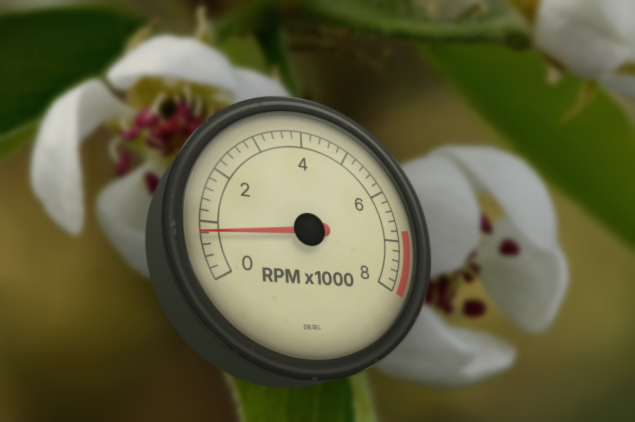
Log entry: 800 rpm
